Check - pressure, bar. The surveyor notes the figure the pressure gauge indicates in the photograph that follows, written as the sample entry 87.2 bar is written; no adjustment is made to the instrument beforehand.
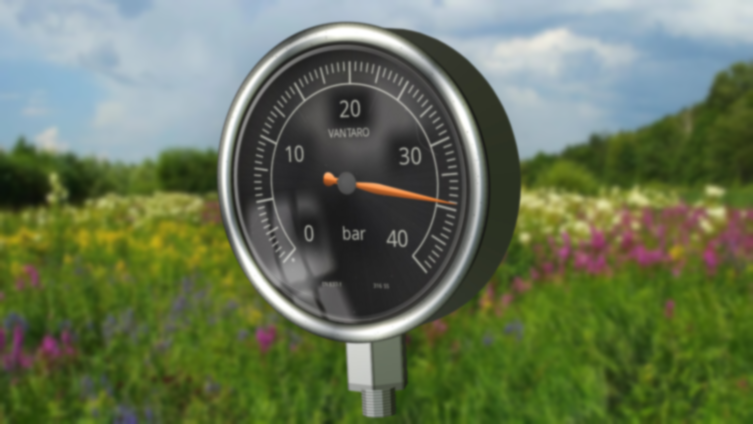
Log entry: 34.5 bar
